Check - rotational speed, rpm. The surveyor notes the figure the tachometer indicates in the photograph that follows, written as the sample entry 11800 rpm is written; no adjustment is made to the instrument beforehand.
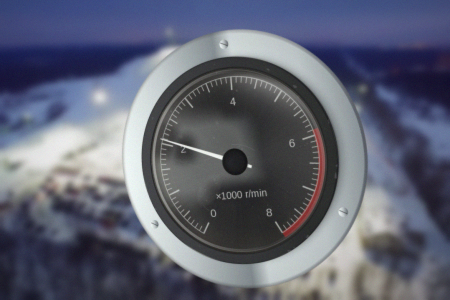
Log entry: 2100 rpm
